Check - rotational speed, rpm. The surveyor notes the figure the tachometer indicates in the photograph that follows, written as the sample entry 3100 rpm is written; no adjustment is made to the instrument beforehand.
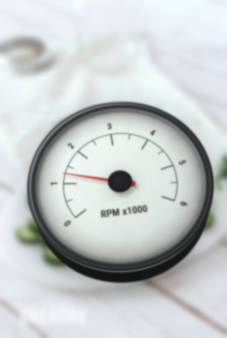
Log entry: 1250 rpm
